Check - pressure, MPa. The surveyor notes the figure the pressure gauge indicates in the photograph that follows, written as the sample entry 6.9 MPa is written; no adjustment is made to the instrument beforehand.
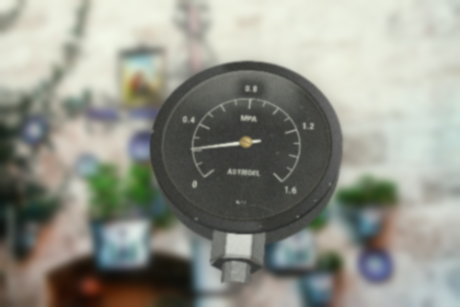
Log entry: 0.2 MPa
